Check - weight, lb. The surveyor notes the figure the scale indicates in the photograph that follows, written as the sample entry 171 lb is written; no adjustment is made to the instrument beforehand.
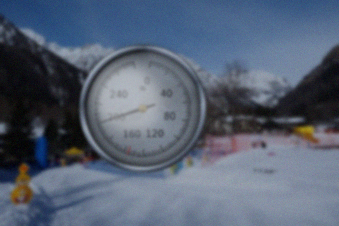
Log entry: 200 lb
